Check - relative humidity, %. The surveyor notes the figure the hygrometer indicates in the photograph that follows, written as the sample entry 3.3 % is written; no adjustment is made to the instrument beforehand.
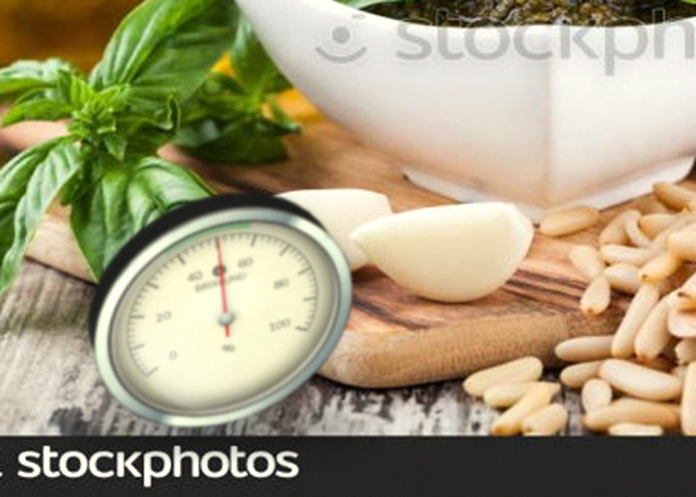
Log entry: 50 %
